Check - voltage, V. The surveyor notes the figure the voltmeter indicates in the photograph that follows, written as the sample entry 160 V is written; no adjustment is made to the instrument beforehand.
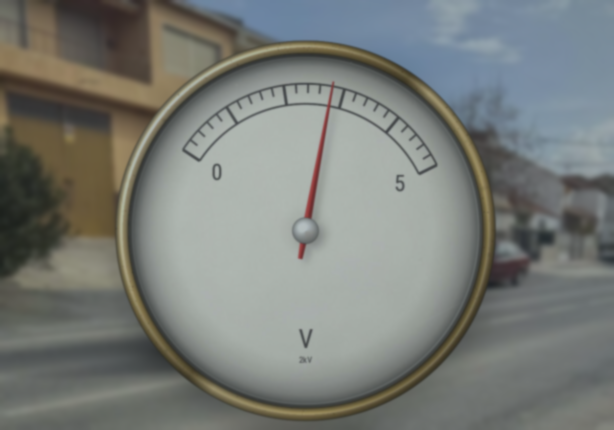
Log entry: 2.8 V
